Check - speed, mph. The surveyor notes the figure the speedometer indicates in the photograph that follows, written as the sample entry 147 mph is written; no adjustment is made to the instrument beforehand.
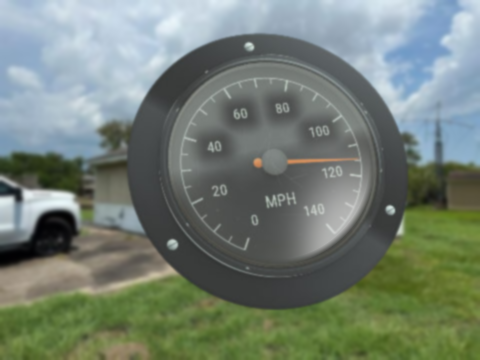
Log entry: 115 mph
